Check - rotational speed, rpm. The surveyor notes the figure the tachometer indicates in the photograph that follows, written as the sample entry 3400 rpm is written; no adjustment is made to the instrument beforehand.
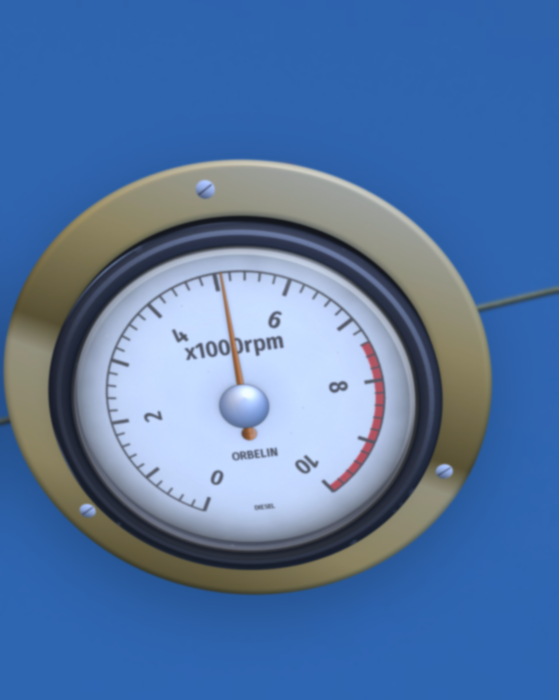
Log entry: 5100 rpm
